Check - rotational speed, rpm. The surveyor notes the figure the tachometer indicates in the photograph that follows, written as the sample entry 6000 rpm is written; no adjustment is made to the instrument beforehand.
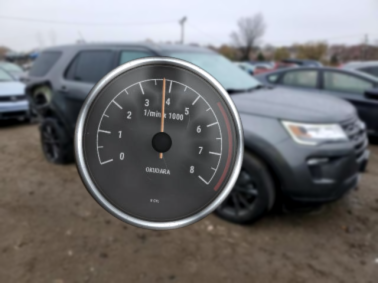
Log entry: 3750 rpm
